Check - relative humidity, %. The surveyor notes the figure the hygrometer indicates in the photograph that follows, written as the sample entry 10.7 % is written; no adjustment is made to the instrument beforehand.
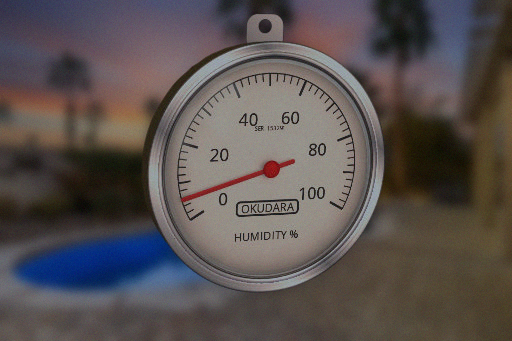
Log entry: 6 %
